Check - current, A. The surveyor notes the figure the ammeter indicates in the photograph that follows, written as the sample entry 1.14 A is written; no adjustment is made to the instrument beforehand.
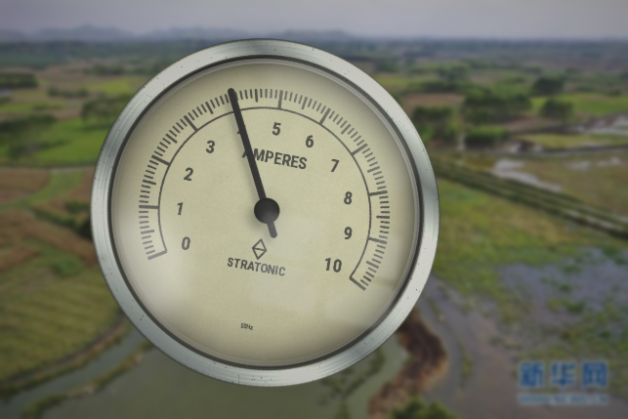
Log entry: 4 A
